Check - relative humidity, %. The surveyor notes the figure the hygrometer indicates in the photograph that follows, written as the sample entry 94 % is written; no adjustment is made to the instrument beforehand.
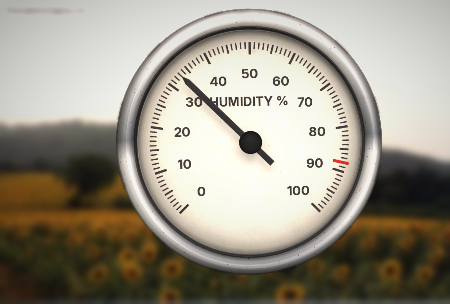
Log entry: 33 %
